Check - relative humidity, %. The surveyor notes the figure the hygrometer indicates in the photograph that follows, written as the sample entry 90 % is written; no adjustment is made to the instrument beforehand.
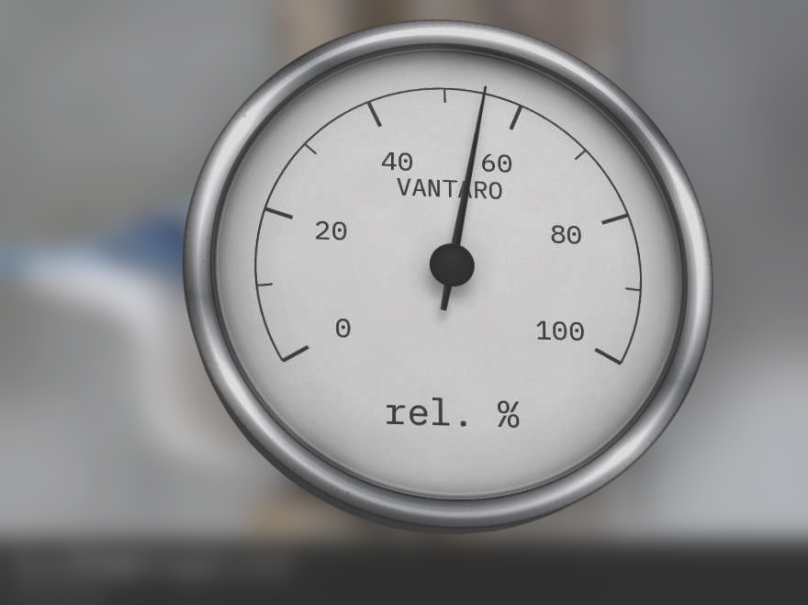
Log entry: 55 %
